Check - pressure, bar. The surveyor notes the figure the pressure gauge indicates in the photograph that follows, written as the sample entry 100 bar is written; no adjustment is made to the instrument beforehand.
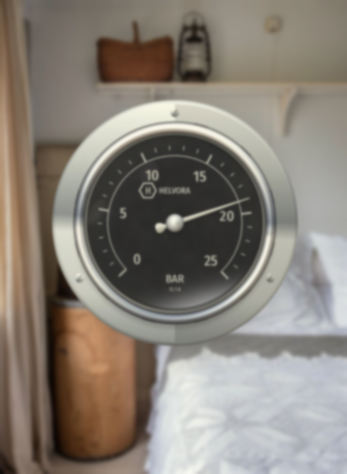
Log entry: 19 bar
